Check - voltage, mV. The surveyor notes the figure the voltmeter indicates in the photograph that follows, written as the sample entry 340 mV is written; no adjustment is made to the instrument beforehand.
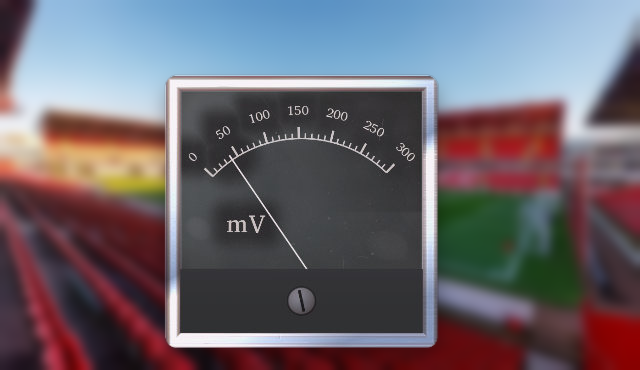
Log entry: 40 mV
